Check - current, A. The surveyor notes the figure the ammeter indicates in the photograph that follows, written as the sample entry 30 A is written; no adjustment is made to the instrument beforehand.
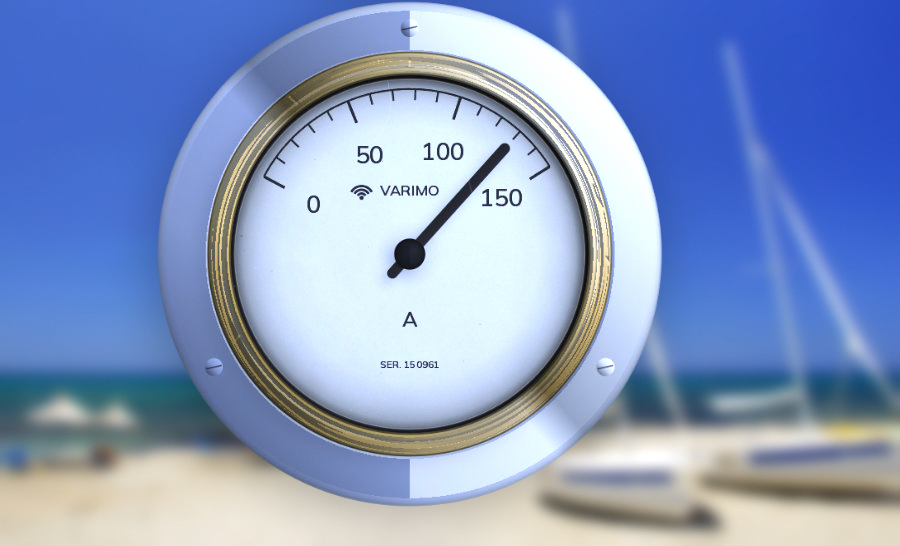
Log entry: 130 A
